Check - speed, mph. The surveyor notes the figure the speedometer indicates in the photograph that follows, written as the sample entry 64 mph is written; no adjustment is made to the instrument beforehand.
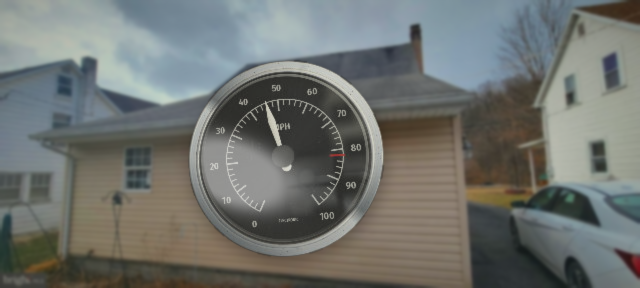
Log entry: 46 mph
